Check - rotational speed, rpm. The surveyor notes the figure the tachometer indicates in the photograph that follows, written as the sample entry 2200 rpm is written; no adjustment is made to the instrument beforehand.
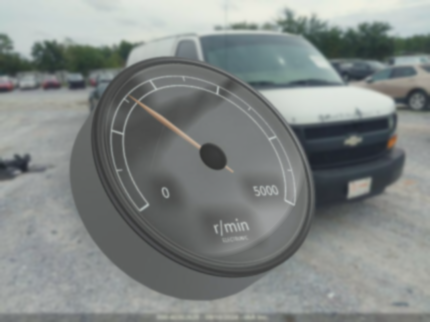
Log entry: 1500 rpm
